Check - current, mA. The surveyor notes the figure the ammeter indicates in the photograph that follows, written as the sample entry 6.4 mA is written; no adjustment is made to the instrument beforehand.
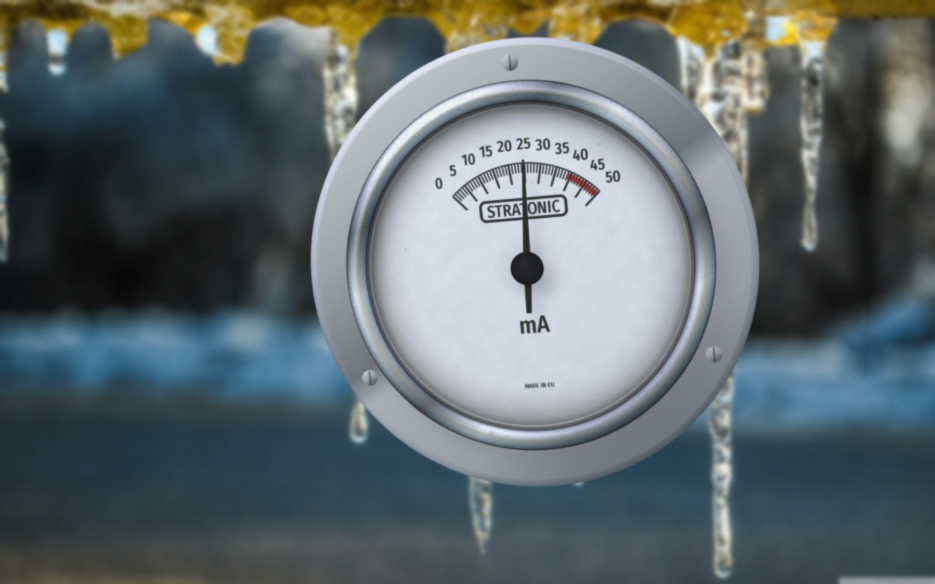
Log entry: 25 mA
